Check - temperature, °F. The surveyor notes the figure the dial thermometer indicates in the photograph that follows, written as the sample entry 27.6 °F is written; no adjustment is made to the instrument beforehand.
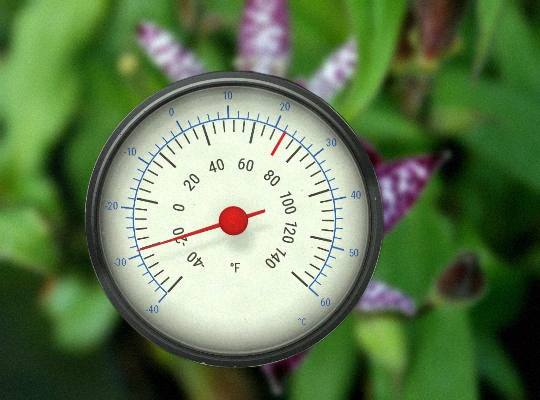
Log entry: -20 °F
